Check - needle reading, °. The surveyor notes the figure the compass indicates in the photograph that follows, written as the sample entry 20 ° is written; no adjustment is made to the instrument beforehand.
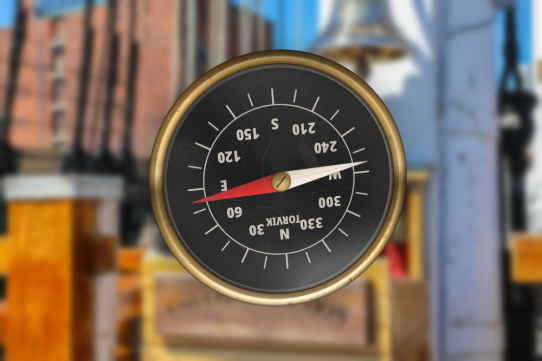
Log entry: 82.5 °
